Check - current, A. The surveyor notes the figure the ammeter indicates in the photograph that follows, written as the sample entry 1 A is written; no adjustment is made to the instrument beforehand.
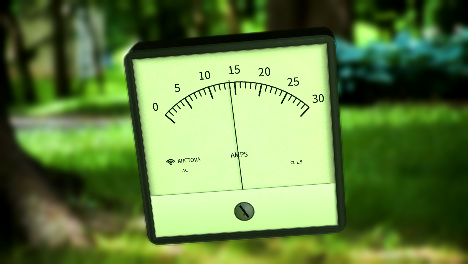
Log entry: 14 A
